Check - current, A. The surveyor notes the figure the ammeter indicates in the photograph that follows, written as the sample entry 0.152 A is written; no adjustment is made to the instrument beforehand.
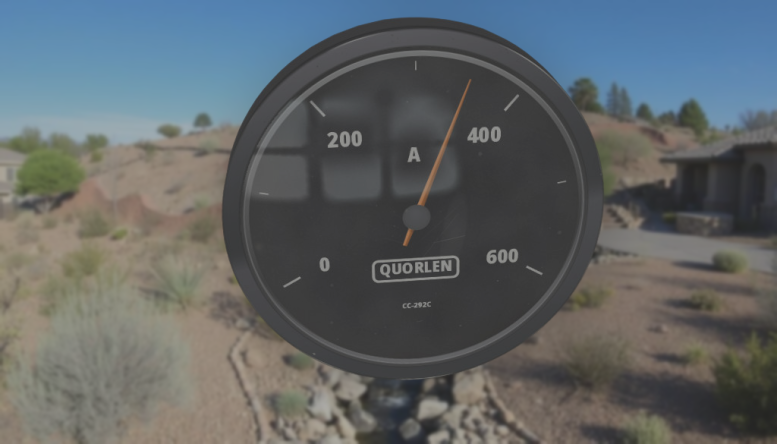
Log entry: 350 A
